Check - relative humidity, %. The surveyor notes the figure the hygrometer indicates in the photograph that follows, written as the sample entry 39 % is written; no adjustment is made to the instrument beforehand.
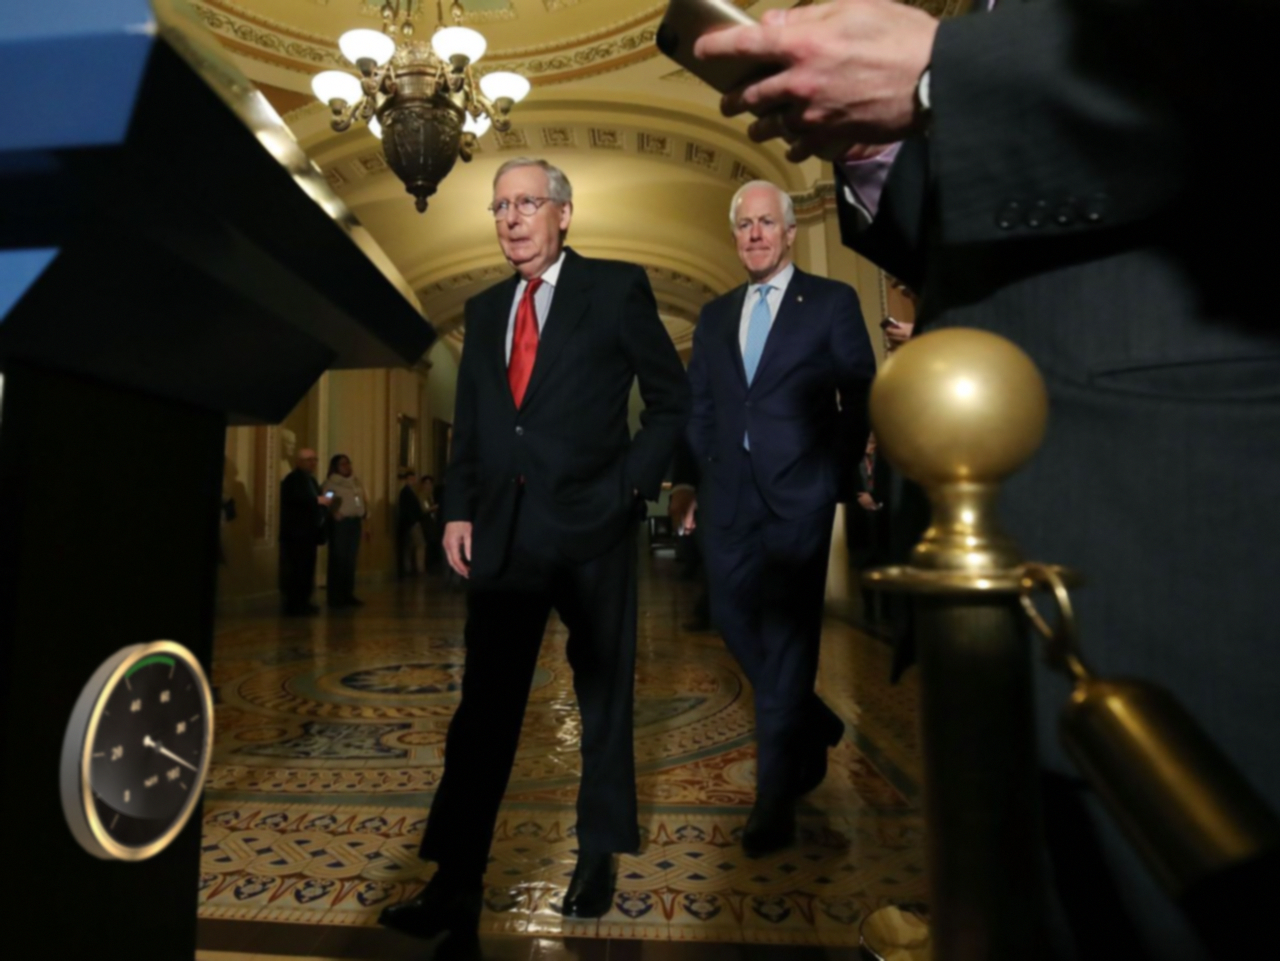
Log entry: 95 %
